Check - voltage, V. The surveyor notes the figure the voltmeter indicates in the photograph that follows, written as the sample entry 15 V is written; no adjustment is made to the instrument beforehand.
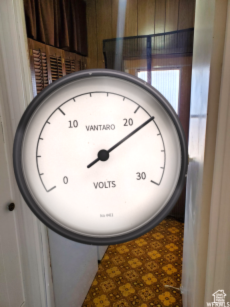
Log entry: 22 V
